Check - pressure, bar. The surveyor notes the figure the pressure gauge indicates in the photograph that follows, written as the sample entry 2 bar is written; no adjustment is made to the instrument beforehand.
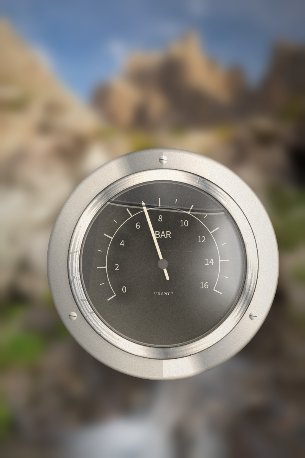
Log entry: 7 bar
